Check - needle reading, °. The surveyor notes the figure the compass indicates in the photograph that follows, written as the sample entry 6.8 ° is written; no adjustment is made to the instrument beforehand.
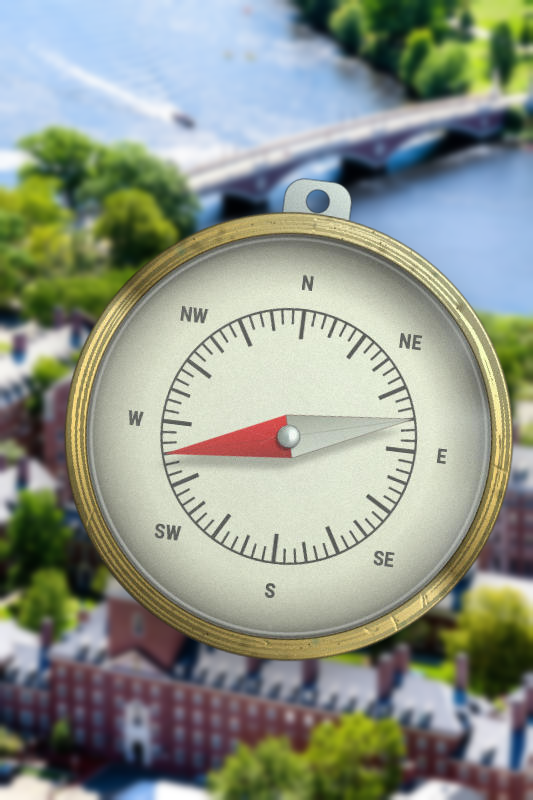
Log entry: 255 °
